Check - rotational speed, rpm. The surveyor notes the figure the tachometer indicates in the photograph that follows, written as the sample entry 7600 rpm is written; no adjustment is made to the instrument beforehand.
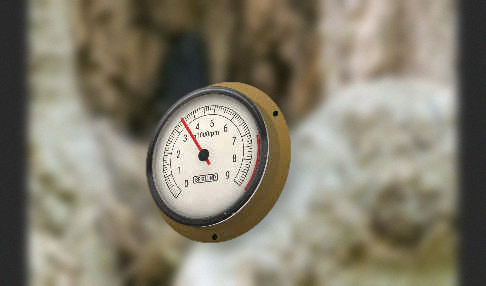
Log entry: 3500 rpm
